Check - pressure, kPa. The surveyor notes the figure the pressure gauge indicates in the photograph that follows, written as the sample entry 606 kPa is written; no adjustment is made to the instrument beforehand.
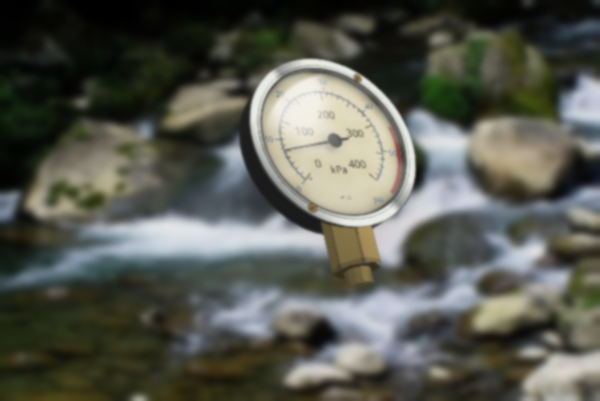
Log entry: 50 kPa
